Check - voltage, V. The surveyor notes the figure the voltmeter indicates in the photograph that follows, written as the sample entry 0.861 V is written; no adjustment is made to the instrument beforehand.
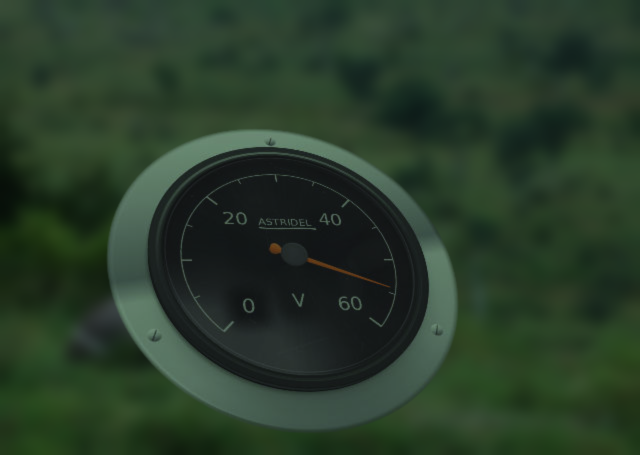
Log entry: 55 V
